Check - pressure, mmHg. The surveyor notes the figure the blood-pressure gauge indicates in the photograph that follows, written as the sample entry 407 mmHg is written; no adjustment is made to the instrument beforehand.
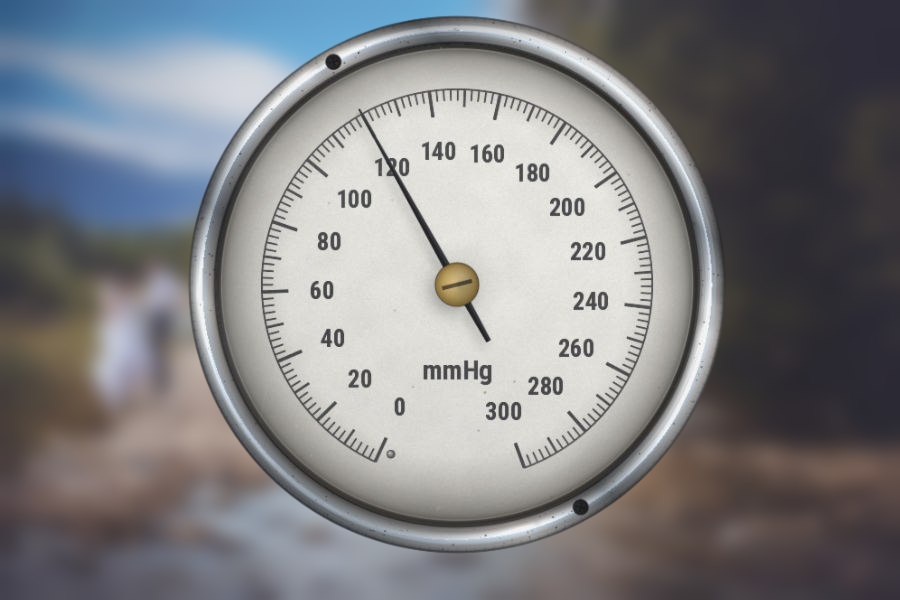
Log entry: 120 mmHg
